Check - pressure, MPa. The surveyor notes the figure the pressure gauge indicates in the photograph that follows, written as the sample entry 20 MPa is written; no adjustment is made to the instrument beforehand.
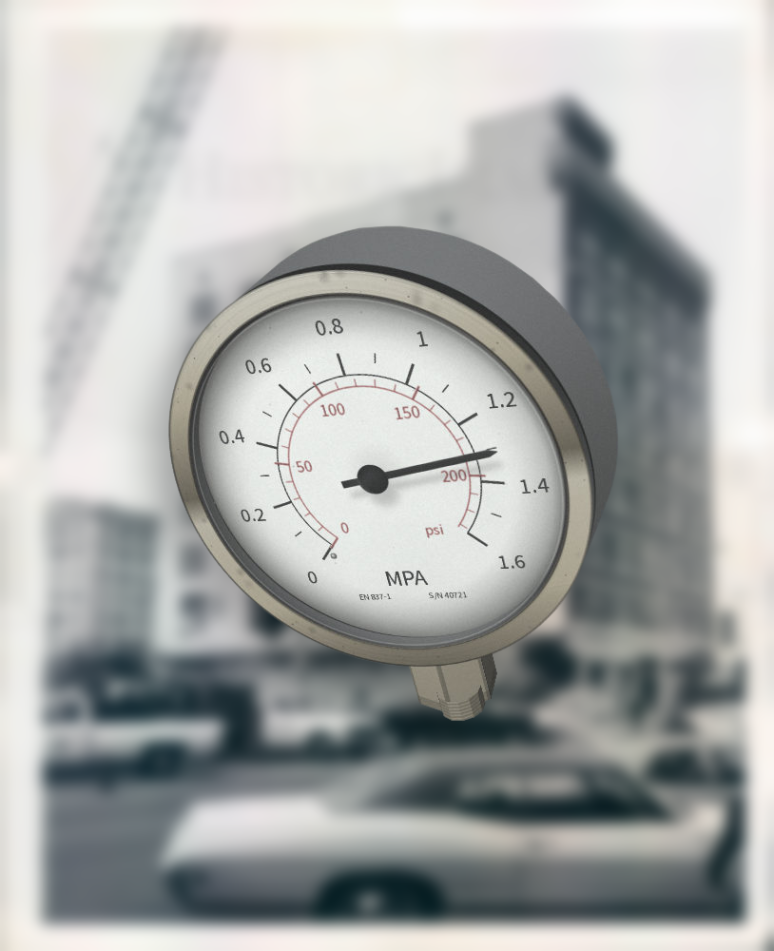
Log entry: 1.3 MPa
